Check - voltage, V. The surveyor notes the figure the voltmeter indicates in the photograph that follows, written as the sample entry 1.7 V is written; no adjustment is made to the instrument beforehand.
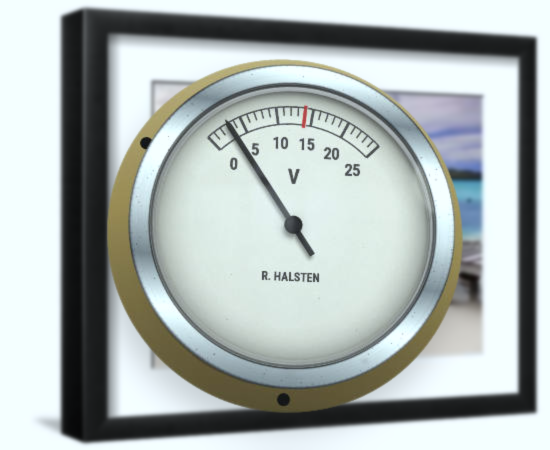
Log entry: 3 V
